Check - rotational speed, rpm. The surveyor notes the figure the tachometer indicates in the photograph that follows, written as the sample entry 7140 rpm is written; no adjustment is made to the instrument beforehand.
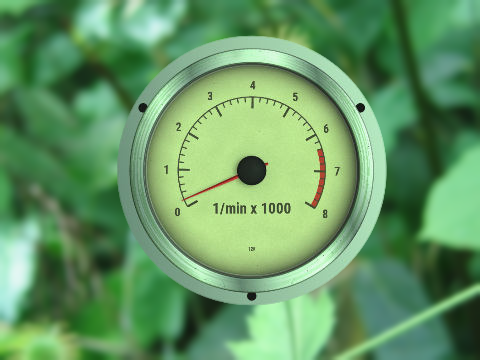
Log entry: 200 rpm
